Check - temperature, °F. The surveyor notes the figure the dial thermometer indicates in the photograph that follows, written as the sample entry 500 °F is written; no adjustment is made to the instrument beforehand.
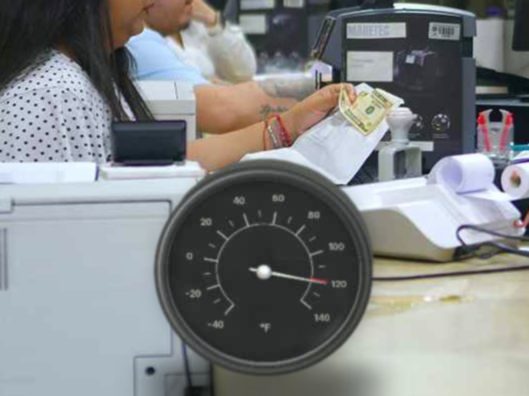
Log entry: 120 °F
